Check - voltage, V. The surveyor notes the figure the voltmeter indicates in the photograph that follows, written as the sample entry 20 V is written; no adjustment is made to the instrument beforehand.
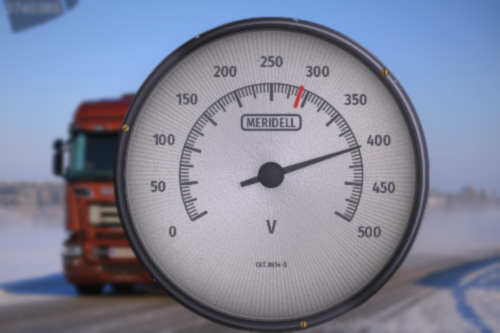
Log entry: 400 V
